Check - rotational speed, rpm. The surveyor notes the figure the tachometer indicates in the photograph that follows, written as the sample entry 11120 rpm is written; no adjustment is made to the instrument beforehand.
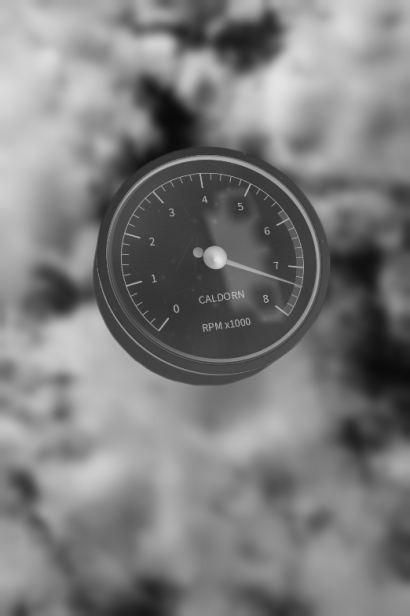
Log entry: 7400 rpm
